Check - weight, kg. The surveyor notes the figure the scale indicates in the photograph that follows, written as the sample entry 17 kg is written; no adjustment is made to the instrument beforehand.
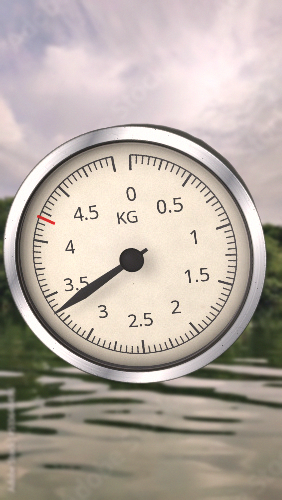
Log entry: 3.35 kg
